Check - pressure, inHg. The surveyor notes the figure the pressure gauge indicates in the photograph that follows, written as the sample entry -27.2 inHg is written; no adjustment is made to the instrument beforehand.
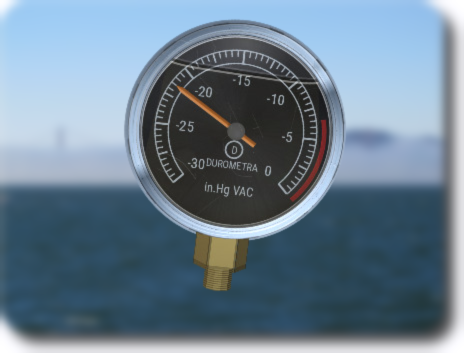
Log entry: -21.5 inHg
